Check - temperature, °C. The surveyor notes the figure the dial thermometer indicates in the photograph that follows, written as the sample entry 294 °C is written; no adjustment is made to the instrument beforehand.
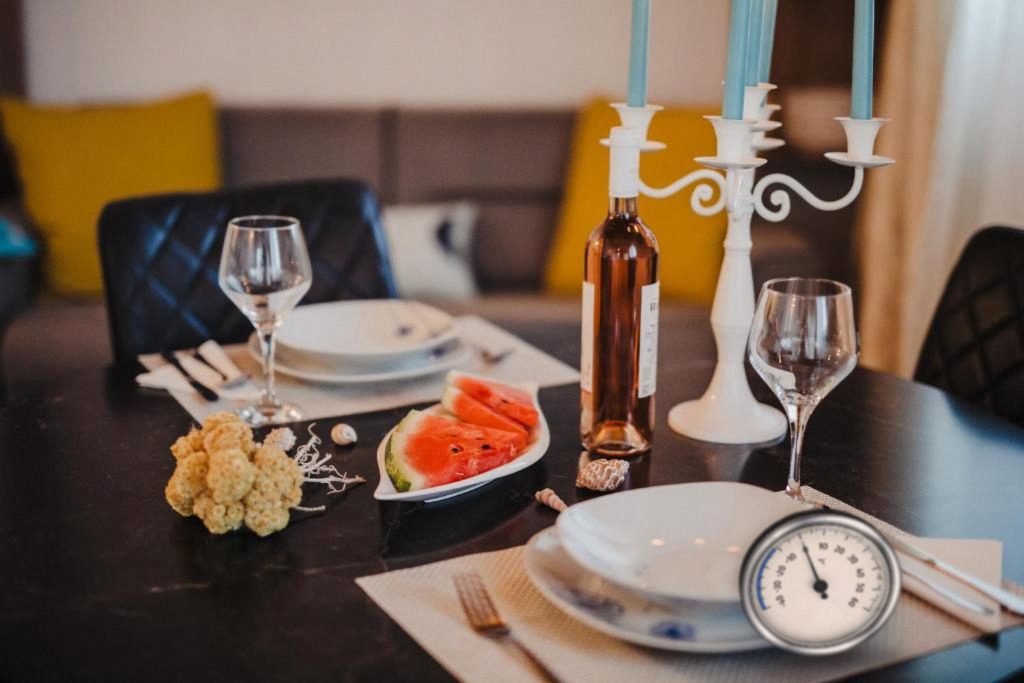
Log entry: 0 °C
